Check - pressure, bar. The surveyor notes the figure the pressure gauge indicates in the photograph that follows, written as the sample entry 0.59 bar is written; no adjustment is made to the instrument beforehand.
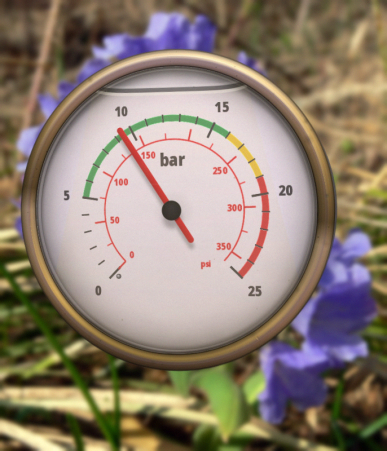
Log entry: 9.5 bar
